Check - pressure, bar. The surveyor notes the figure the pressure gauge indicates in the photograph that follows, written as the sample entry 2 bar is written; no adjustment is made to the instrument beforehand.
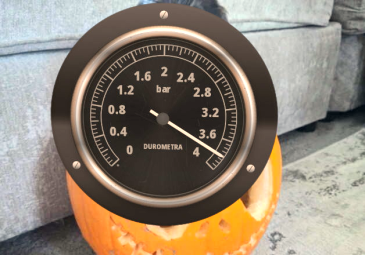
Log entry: 3.8 bar
